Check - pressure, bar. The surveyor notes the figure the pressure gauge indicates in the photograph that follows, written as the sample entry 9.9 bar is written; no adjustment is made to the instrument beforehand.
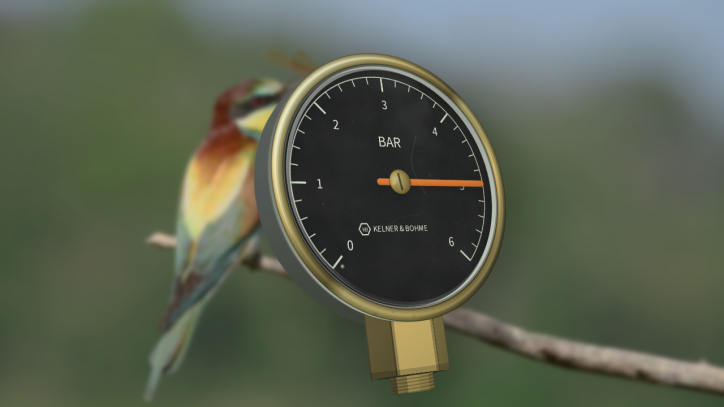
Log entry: 5 bar
